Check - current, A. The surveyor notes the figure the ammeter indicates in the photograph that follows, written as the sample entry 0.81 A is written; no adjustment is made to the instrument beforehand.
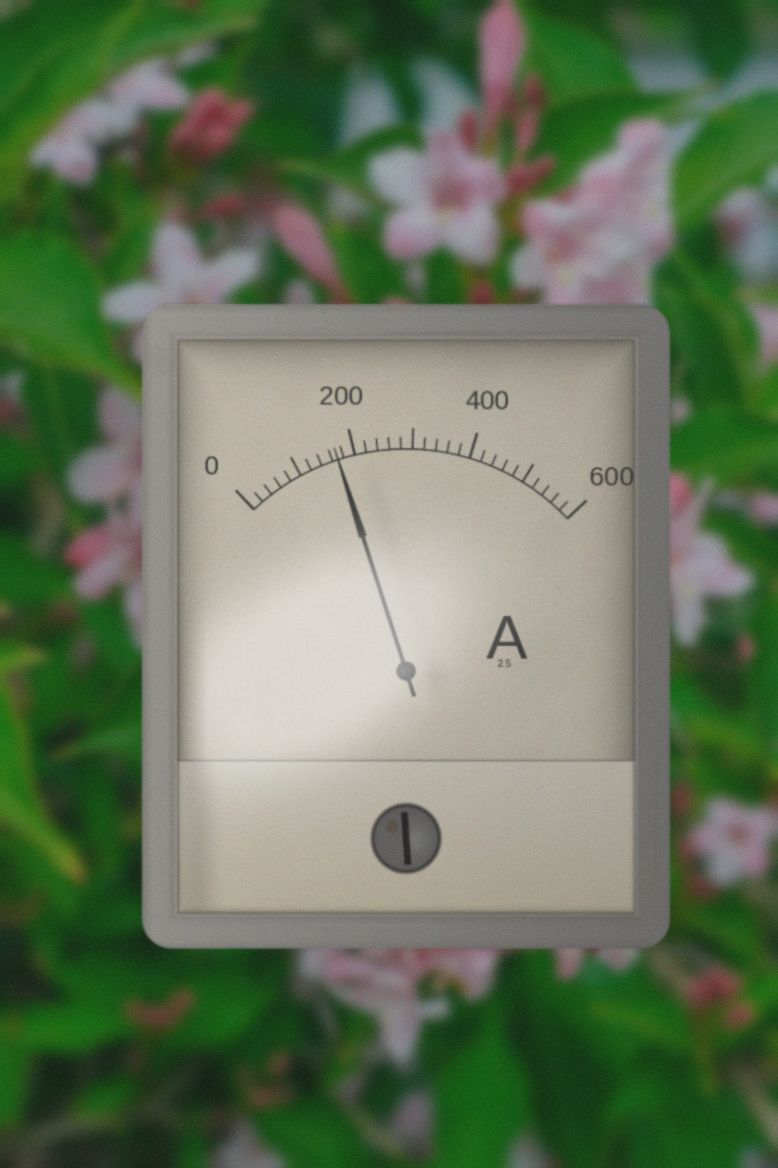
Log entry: 170 A
